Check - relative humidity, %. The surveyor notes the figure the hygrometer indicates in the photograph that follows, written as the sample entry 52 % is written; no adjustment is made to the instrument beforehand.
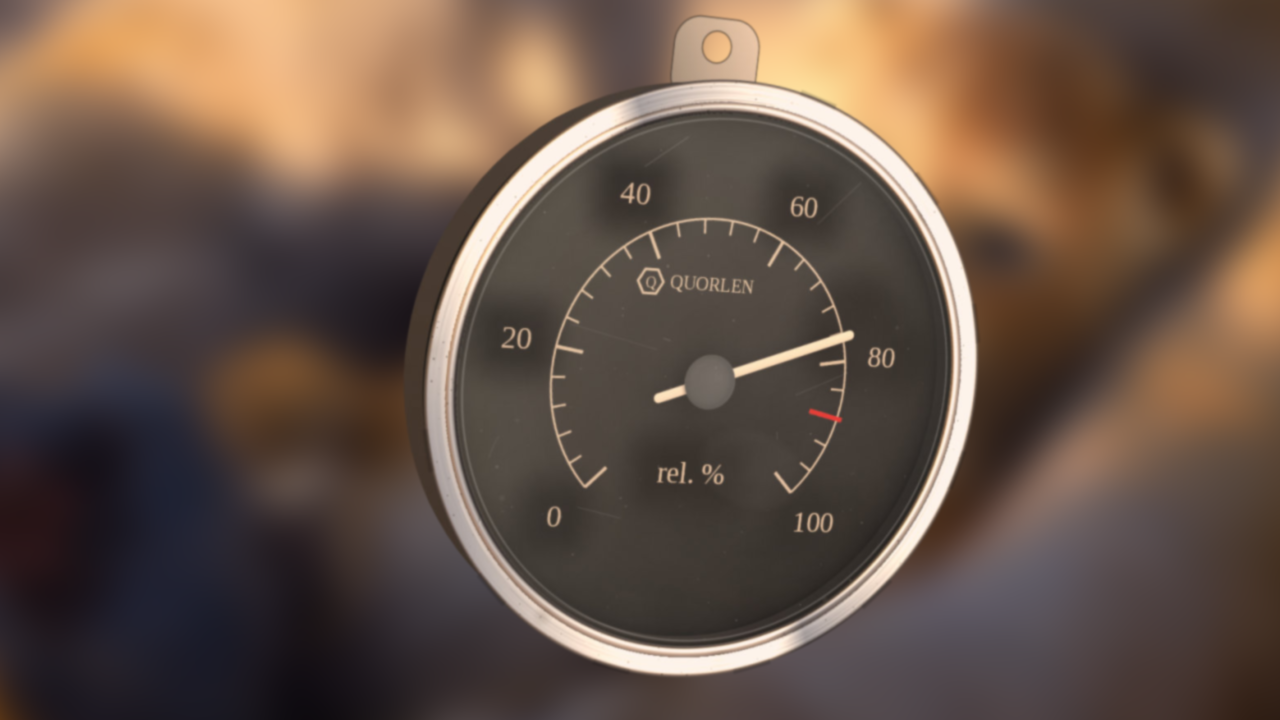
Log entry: 76 %
